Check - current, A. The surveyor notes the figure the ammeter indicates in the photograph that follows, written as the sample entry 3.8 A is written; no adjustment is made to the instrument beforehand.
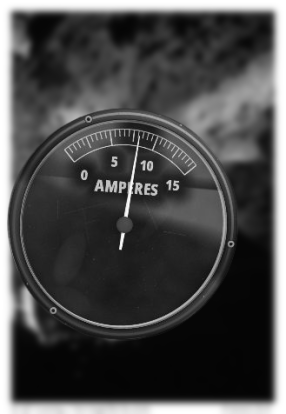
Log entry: 8 A
